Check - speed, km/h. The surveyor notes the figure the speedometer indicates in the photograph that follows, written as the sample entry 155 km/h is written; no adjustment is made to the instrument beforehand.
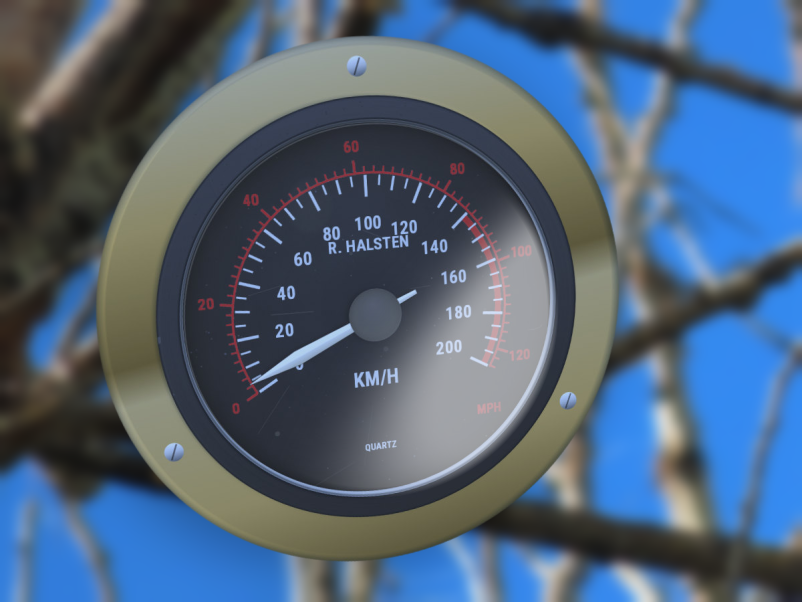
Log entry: 5 km/h
